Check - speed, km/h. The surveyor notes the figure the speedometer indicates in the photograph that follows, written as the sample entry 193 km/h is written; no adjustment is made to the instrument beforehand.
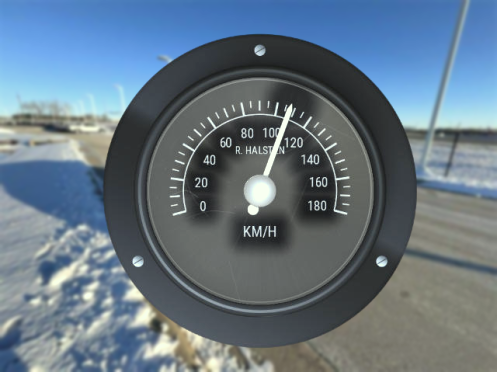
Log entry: 107.5 km/h
